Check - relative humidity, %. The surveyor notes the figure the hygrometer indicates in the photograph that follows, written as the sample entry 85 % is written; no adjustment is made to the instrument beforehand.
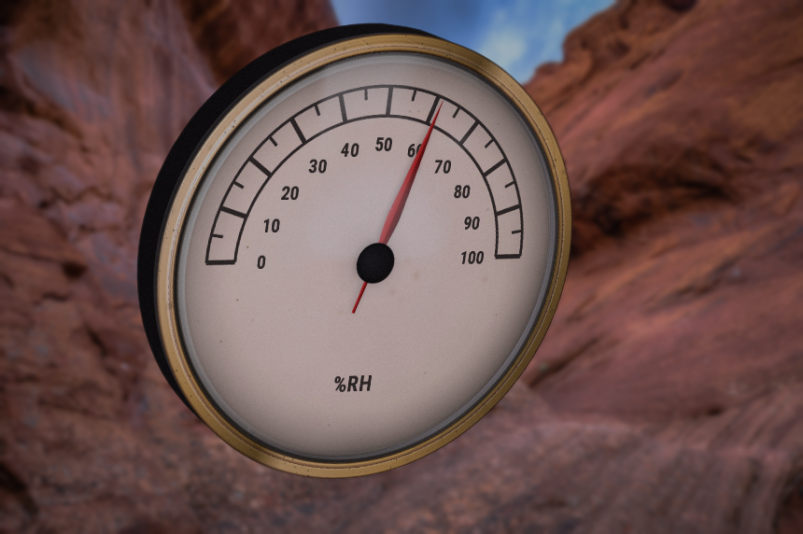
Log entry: 60 %
